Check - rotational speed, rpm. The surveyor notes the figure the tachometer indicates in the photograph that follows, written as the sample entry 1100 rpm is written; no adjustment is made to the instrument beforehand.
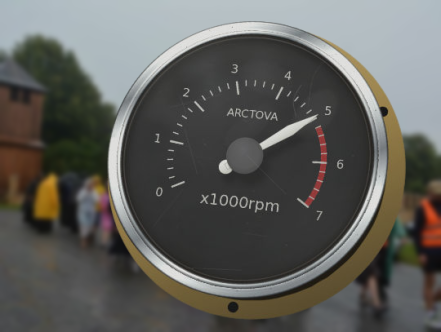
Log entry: 5000 rpm
